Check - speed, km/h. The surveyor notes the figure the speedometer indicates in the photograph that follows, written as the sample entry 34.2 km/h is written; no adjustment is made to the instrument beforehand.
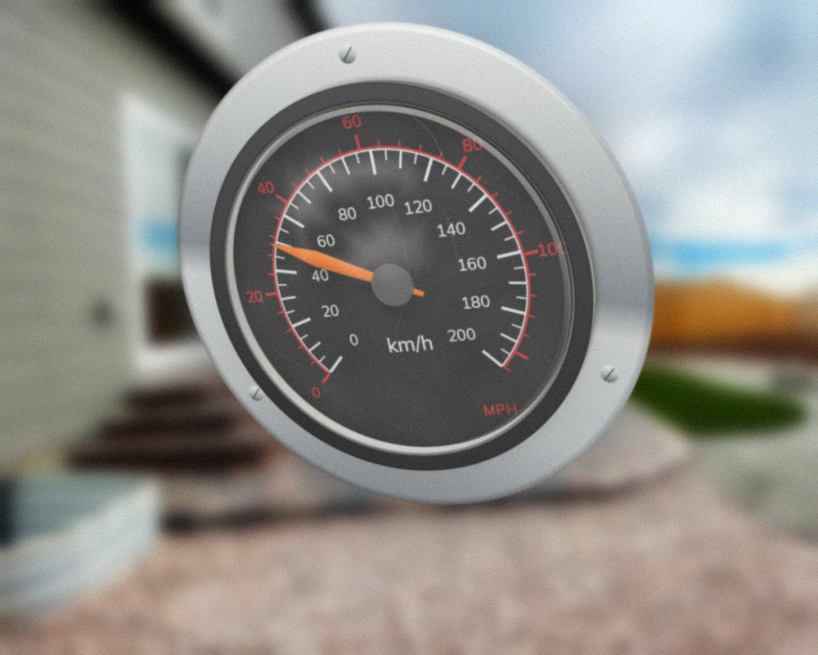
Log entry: 50 km/h
